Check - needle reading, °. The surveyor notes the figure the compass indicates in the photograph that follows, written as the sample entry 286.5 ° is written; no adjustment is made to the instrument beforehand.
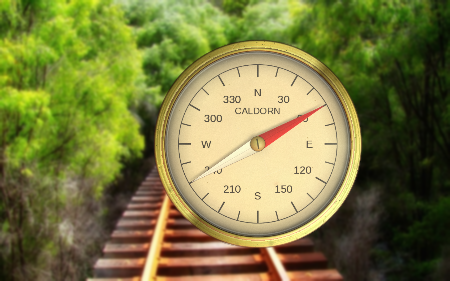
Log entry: 60 °
